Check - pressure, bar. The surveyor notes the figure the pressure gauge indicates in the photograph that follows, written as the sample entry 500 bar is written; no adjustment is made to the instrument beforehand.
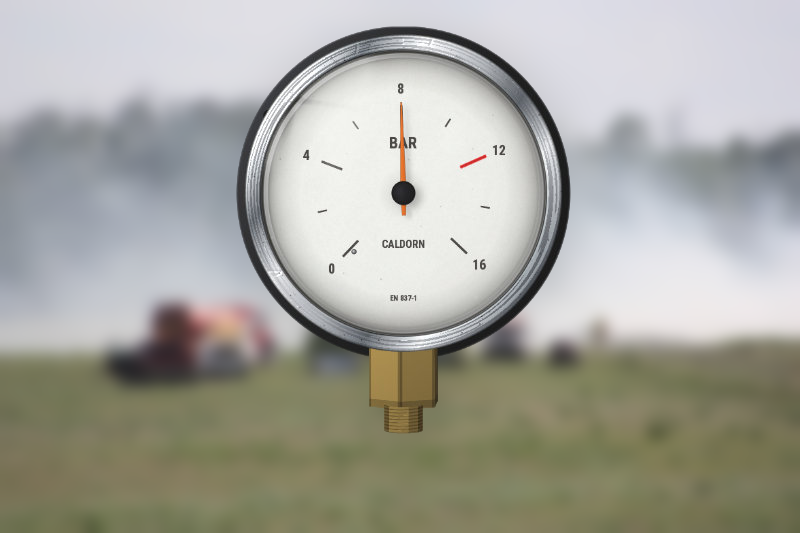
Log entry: 8 bar
